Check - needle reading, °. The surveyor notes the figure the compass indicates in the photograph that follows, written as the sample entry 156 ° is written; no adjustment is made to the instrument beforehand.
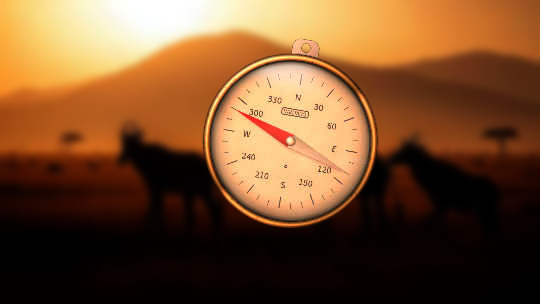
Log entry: 290 °
